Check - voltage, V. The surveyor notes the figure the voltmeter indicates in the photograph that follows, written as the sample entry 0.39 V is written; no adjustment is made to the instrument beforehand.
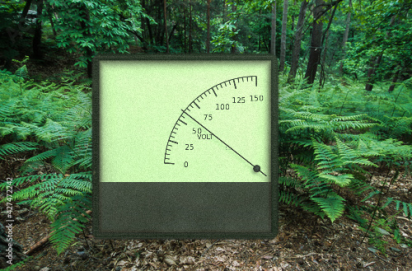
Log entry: 60 V
